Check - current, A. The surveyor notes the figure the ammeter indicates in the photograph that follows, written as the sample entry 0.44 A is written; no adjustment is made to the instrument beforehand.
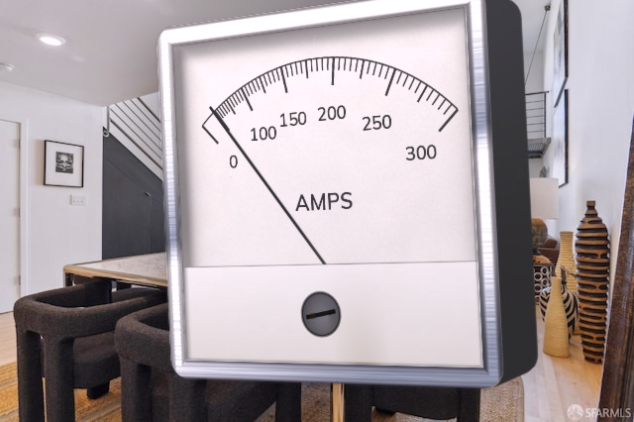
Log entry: 50 A
